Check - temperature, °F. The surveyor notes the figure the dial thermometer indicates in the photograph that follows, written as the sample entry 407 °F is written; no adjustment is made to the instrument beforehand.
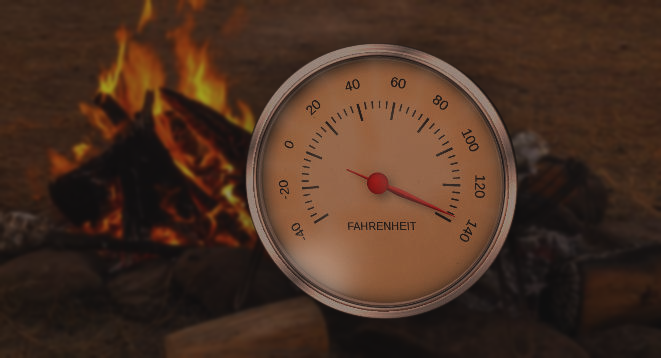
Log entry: 136 °F
